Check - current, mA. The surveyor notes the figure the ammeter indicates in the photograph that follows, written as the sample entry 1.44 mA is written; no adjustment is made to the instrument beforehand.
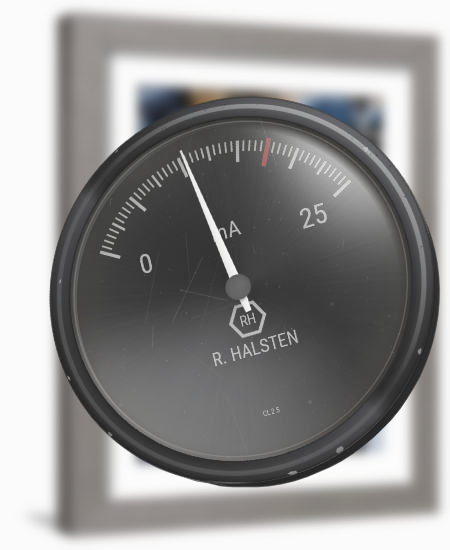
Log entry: 10.5 mA
